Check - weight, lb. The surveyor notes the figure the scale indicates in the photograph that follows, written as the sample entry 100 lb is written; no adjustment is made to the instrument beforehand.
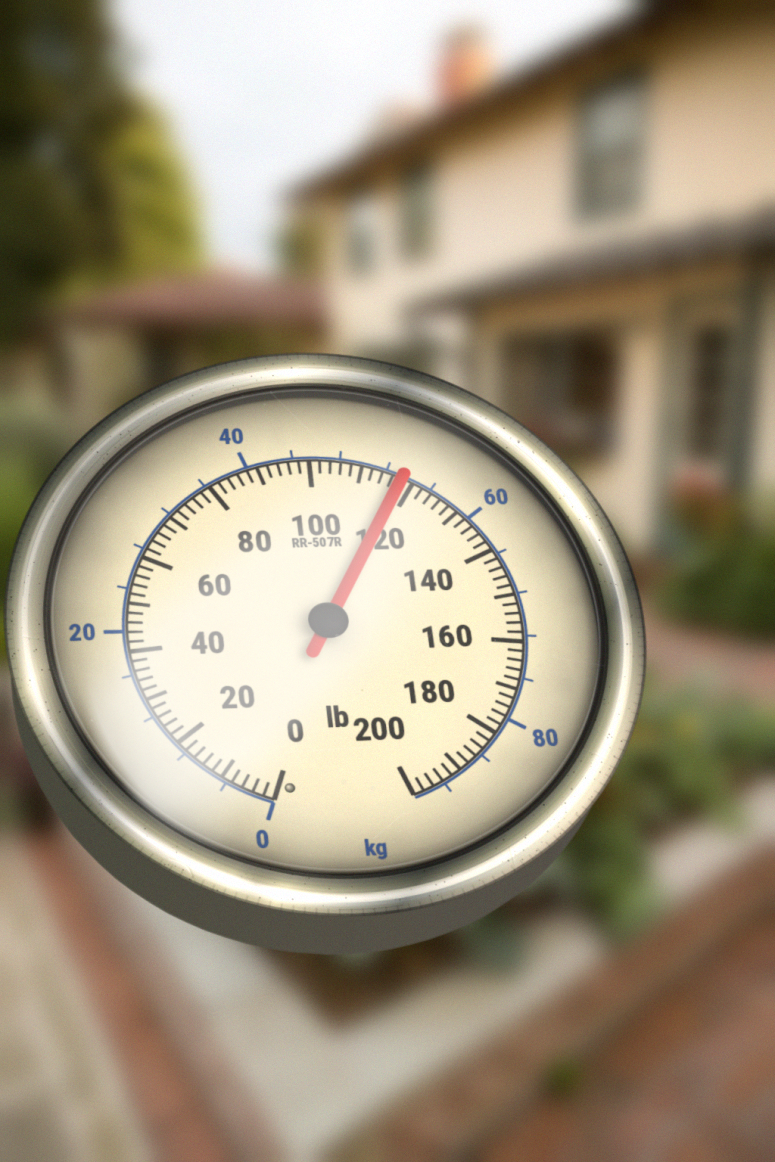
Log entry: 118 lb
